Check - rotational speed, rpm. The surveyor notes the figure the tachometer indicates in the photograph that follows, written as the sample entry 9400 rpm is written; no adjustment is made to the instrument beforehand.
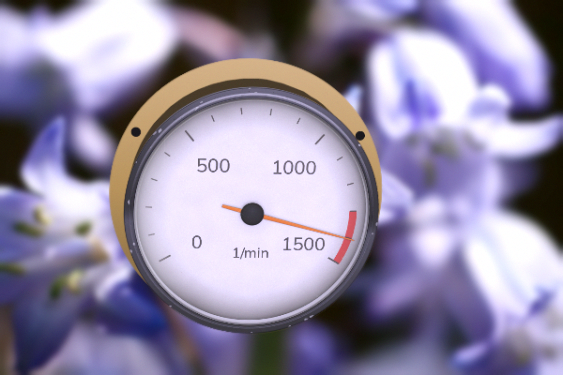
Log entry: 1400 rpm
